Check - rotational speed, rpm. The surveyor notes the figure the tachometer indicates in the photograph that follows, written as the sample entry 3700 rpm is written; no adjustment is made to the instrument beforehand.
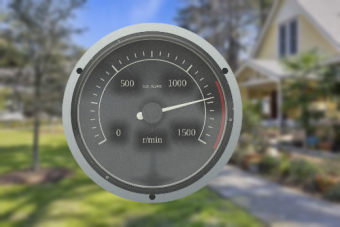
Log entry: 1225 rpm
